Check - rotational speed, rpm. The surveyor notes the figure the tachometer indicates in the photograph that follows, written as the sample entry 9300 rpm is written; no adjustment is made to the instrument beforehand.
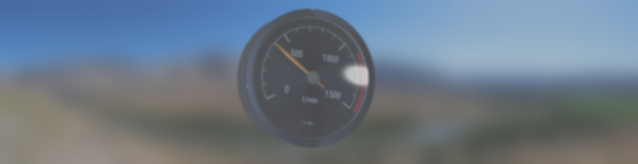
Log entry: 400 rpm
